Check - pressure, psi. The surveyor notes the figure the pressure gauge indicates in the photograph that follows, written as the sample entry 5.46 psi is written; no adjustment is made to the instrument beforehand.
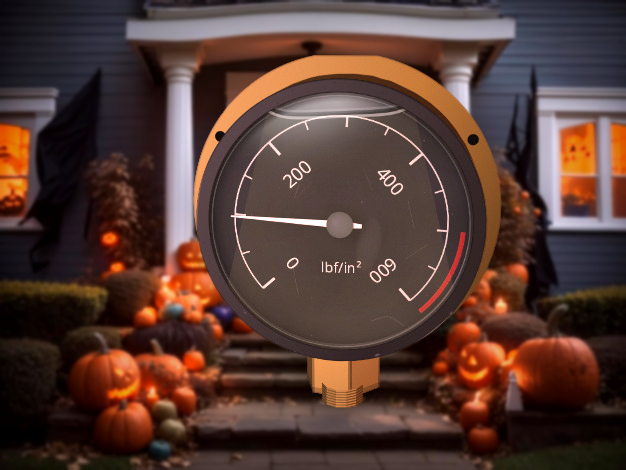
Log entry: 100 psi
